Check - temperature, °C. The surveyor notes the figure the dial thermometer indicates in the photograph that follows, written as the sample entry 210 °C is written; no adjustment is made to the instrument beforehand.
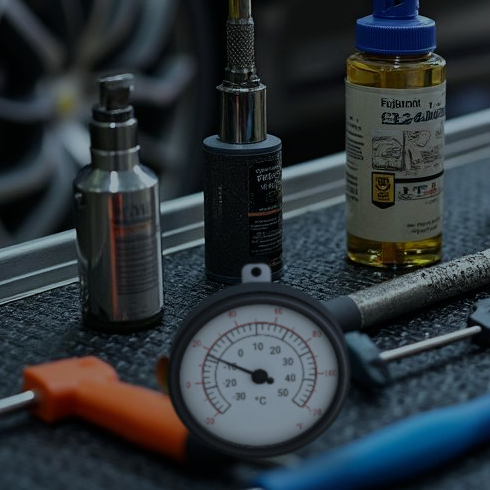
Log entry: -8 °C
